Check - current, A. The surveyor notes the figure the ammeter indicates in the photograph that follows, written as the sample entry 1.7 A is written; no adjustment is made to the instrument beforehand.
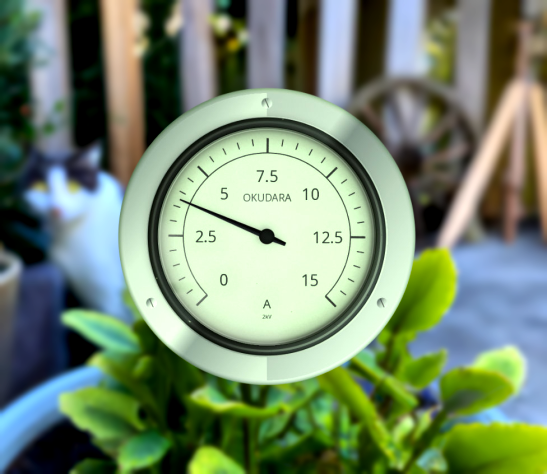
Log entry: 3.75 A
